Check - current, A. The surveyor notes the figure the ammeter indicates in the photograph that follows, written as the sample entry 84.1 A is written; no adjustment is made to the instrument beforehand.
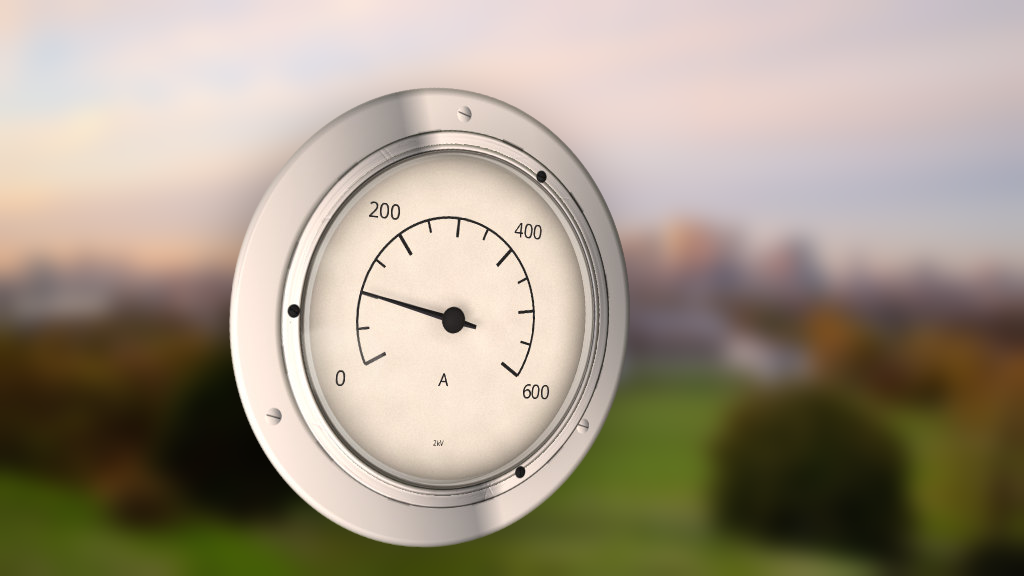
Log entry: 100 A
